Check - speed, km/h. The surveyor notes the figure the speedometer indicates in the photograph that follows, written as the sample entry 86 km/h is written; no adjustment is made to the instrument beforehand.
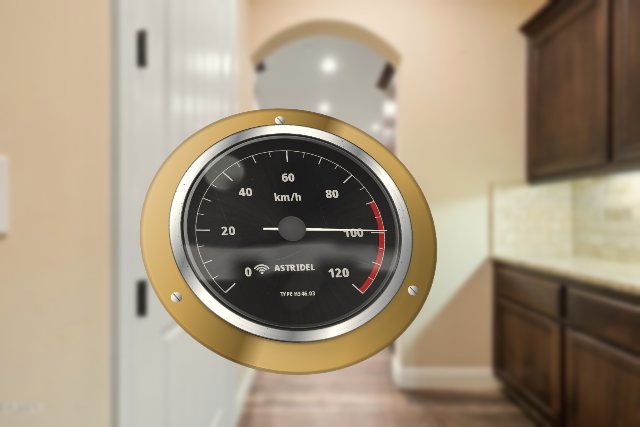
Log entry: 100 km/h
